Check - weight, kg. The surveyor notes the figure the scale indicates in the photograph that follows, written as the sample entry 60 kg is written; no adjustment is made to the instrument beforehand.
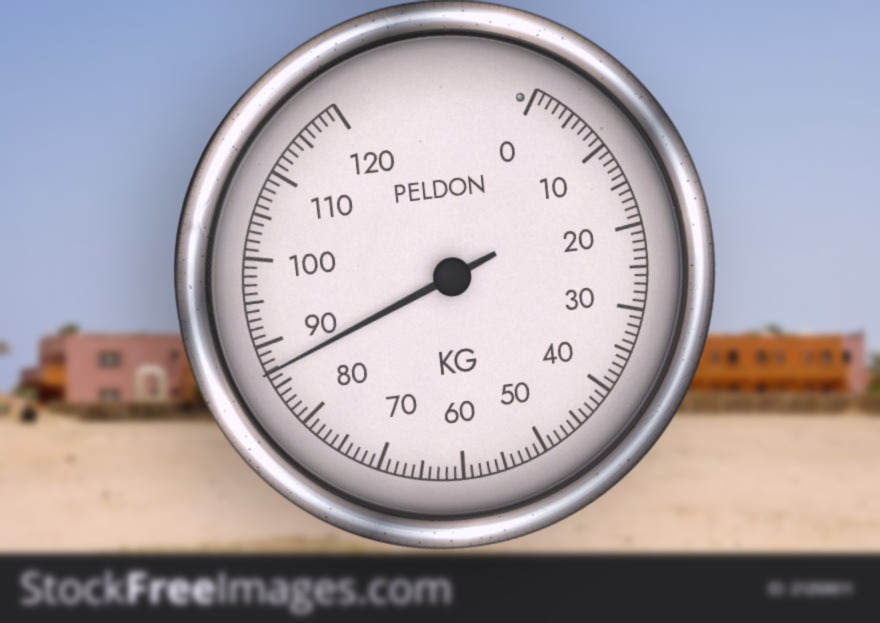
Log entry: 87 kg
